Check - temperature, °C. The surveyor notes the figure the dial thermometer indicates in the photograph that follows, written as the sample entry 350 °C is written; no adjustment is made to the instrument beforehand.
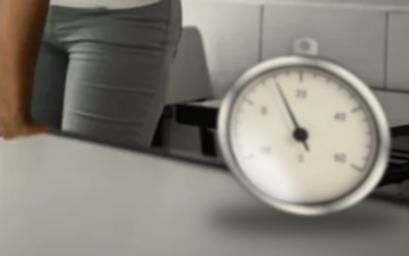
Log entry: 12 °C
